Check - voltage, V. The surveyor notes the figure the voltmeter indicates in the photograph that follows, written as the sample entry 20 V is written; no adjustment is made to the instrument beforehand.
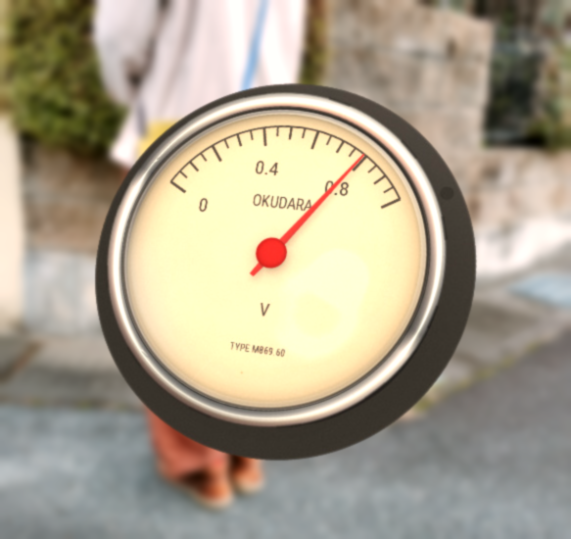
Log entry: 0.8 V
